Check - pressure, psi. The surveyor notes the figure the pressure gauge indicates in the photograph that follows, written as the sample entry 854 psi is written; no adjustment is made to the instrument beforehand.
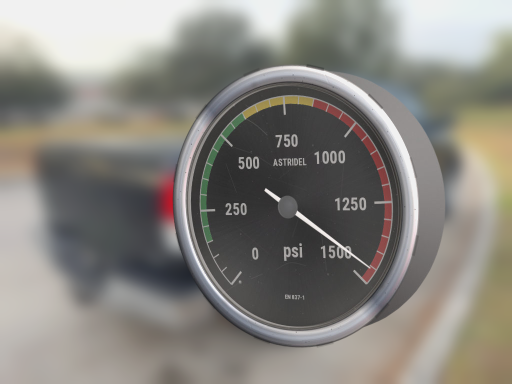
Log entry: 1450 psi
